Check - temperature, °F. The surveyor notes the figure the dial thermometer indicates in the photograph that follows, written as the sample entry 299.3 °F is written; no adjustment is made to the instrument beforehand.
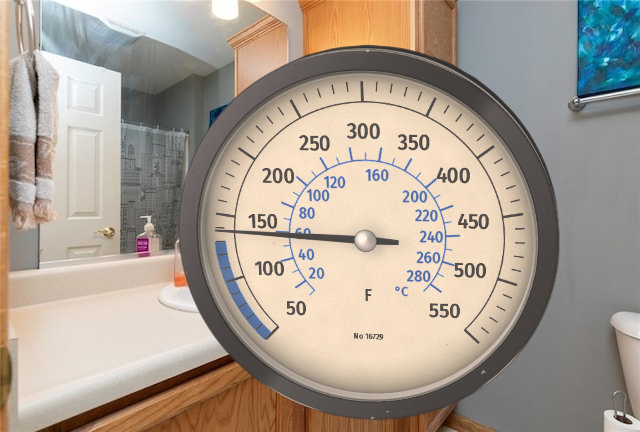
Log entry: 140 °F
